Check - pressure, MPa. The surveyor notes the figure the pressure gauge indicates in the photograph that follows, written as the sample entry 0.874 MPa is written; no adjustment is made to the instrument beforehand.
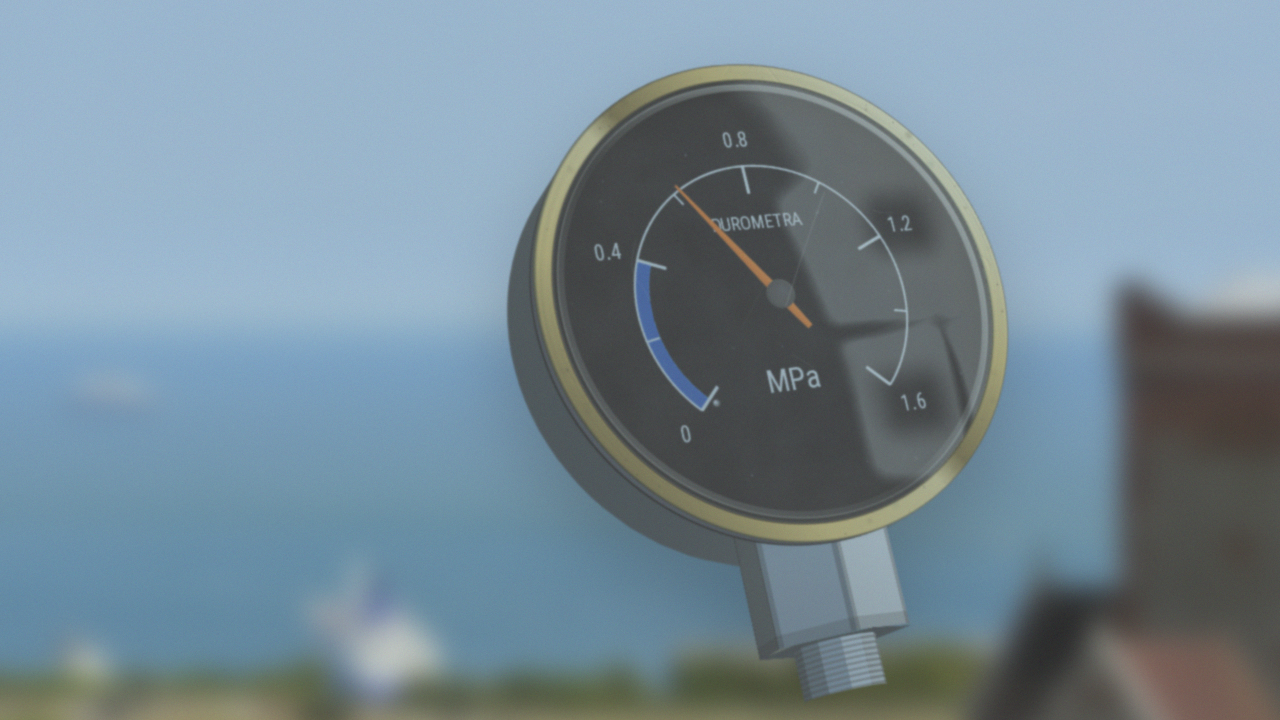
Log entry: 0.6 MPa
